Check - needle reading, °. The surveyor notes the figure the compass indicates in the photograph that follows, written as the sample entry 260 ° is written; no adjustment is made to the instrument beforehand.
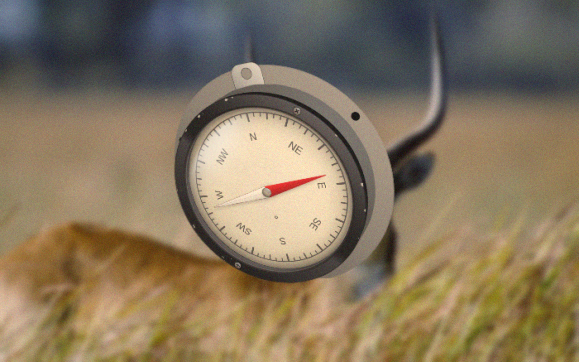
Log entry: 80 °
